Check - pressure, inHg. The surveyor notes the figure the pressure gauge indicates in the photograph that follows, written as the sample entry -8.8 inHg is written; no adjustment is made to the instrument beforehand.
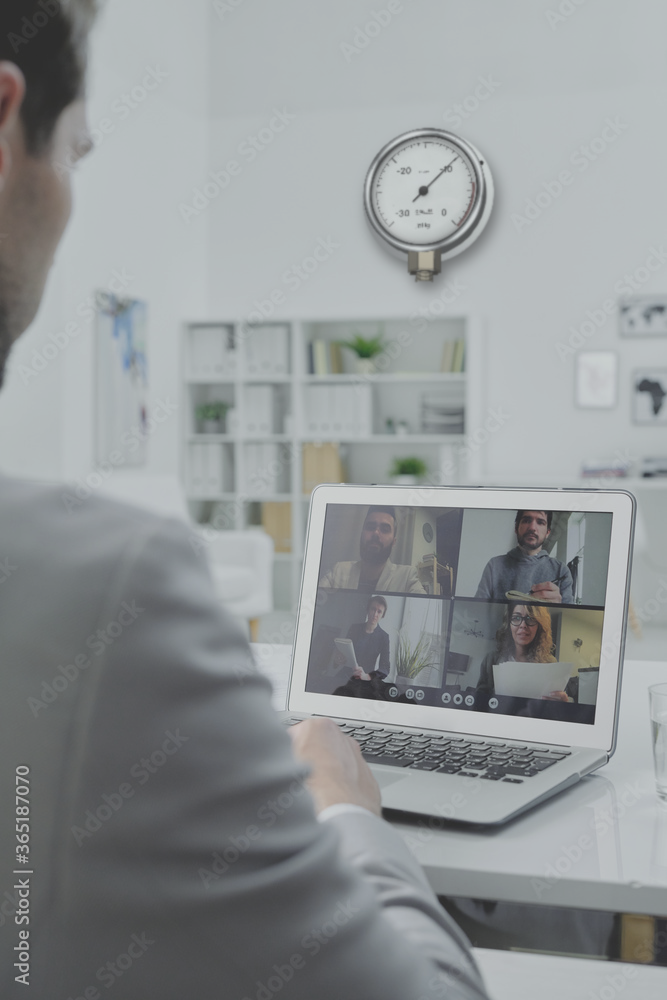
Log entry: -10 inHg
